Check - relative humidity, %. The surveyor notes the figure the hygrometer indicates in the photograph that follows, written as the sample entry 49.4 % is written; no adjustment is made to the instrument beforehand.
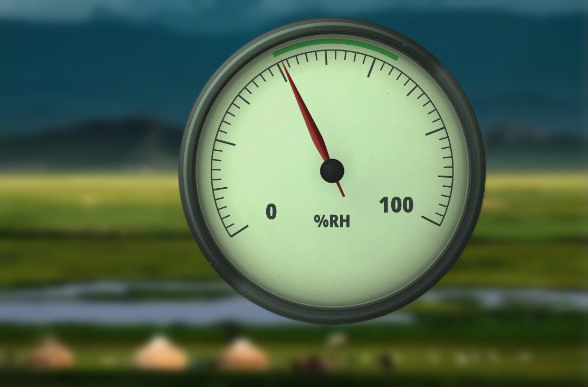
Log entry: 41 %
